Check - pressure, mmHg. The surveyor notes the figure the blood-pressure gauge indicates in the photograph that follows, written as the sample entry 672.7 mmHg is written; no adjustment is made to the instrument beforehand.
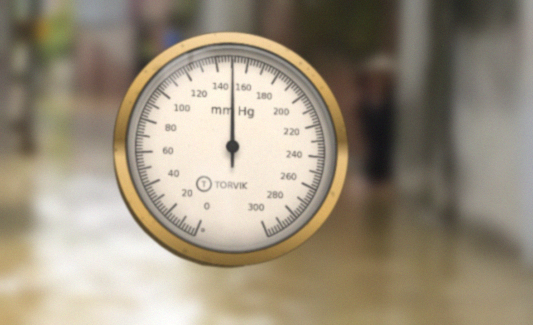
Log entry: 150 mmHg
